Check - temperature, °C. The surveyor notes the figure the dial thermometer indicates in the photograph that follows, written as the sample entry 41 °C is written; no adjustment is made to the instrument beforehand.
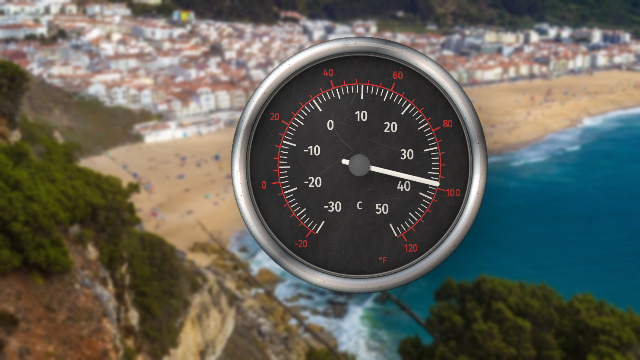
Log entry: 37 °C
